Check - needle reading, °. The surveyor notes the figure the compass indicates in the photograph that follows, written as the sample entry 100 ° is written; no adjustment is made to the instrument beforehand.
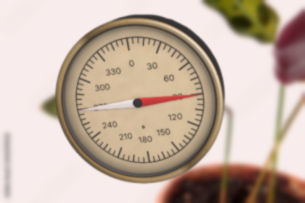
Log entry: 90 °
